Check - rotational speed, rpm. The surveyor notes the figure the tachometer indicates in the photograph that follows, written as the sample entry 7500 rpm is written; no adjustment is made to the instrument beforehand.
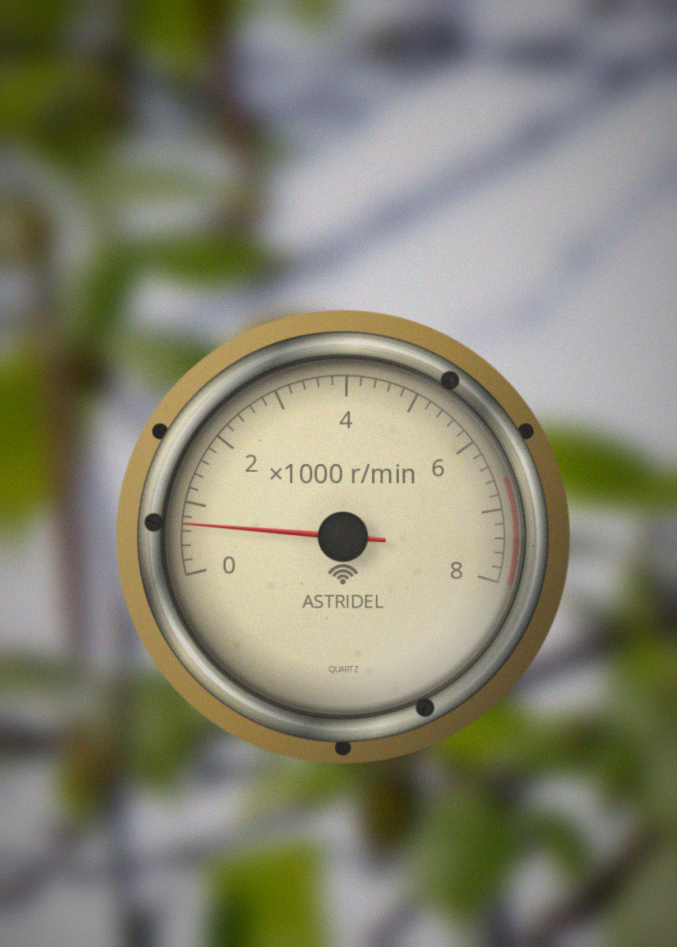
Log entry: 700 rpm
